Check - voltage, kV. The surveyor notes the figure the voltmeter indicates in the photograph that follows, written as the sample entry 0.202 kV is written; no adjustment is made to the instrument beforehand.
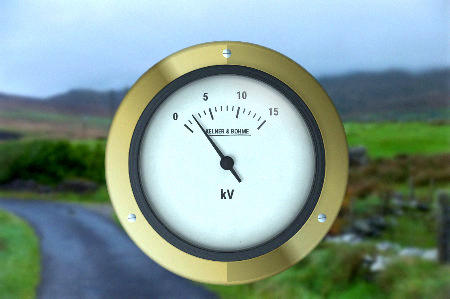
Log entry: 2 kV
